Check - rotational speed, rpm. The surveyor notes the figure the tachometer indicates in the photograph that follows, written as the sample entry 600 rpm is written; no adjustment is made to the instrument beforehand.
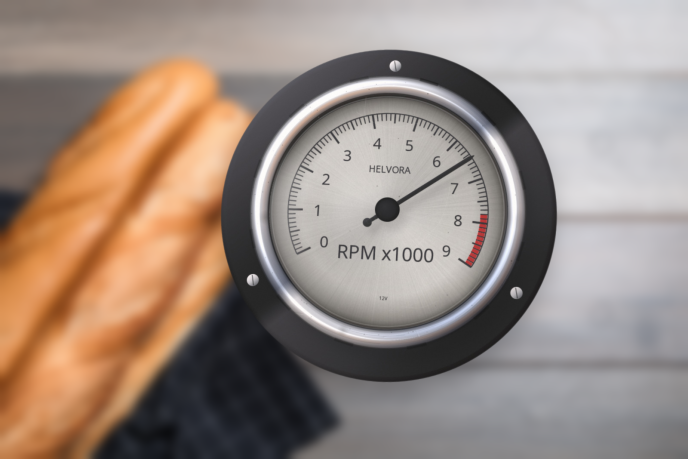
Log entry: 6500 rpm
